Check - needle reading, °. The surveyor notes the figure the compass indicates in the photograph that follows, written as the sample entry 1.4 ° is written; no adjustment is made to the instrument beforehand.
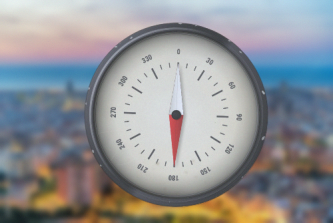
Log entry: 180 °
